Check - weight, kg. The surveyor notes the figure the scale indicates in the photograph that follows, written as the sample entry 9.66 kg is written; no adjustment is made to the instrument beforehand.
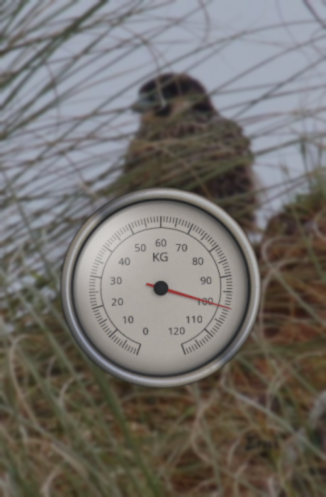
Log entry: 100 kg
